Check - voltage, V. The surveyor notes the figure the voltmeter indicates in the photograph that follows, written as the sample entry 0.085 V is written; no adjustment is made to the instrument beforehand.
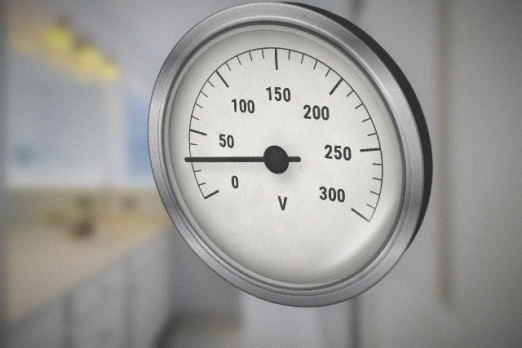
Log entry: 30 V
